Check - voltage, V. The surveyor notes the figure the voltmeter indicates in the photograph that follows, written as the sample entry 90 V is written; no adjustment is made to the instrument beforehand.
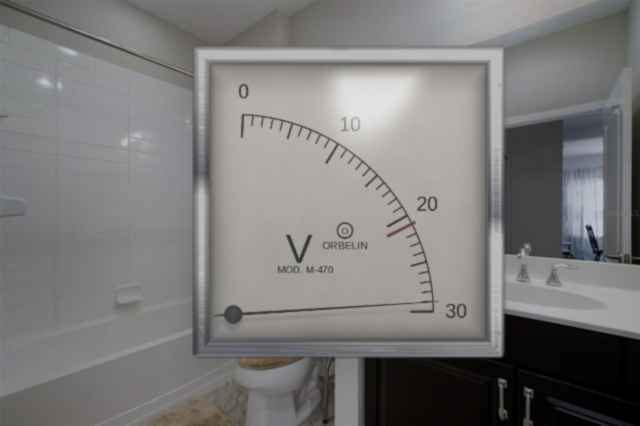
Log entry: 29 V
